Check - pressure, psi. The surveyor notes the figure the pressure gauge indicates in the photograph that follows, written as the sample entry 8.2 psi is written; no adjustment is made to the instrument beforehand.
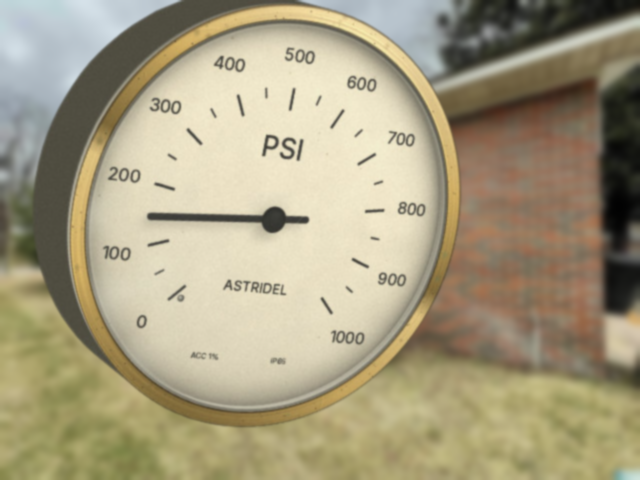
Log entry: 150 psi
